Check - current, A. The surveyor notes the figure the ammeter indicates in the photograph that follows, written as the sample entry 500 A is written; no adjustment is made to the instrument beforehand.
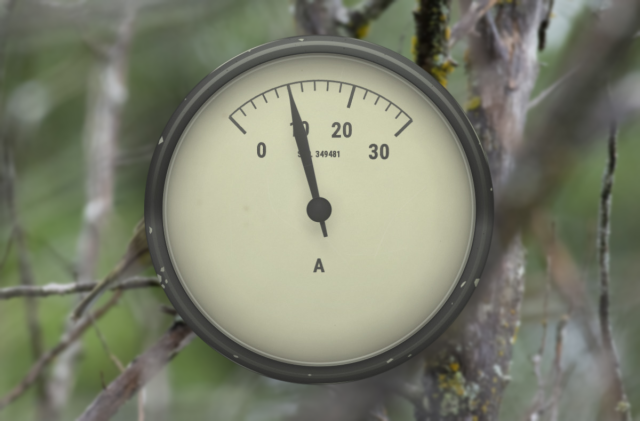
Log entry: 10 A
